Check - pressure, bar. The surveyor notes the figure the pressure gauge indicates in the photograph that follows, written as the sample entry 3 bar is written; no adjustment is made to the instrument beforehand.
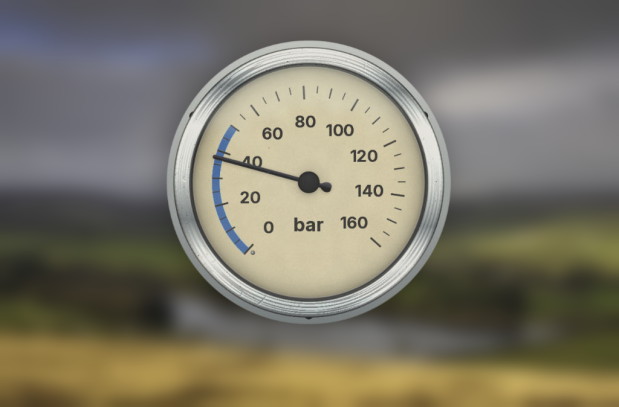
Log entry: 37.5 bar
